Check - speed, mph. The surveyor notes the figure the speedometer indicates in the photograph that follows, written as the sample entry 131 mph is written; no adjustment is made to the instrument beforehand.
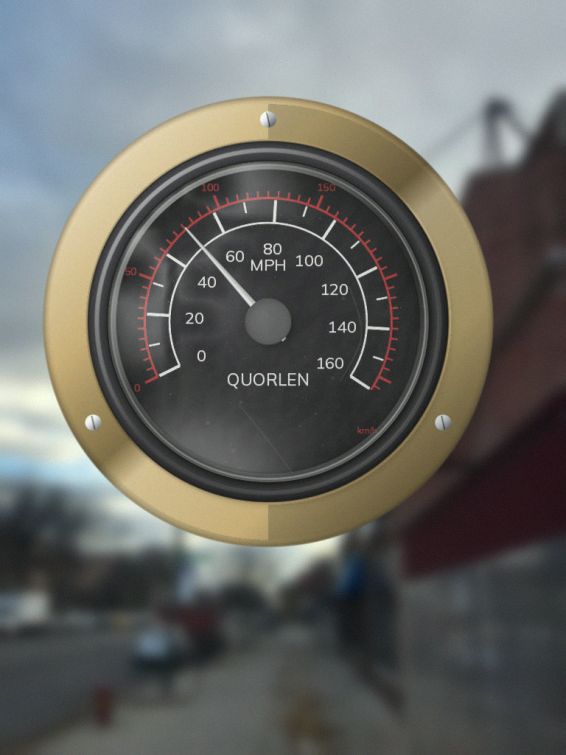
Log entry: 50 mph
